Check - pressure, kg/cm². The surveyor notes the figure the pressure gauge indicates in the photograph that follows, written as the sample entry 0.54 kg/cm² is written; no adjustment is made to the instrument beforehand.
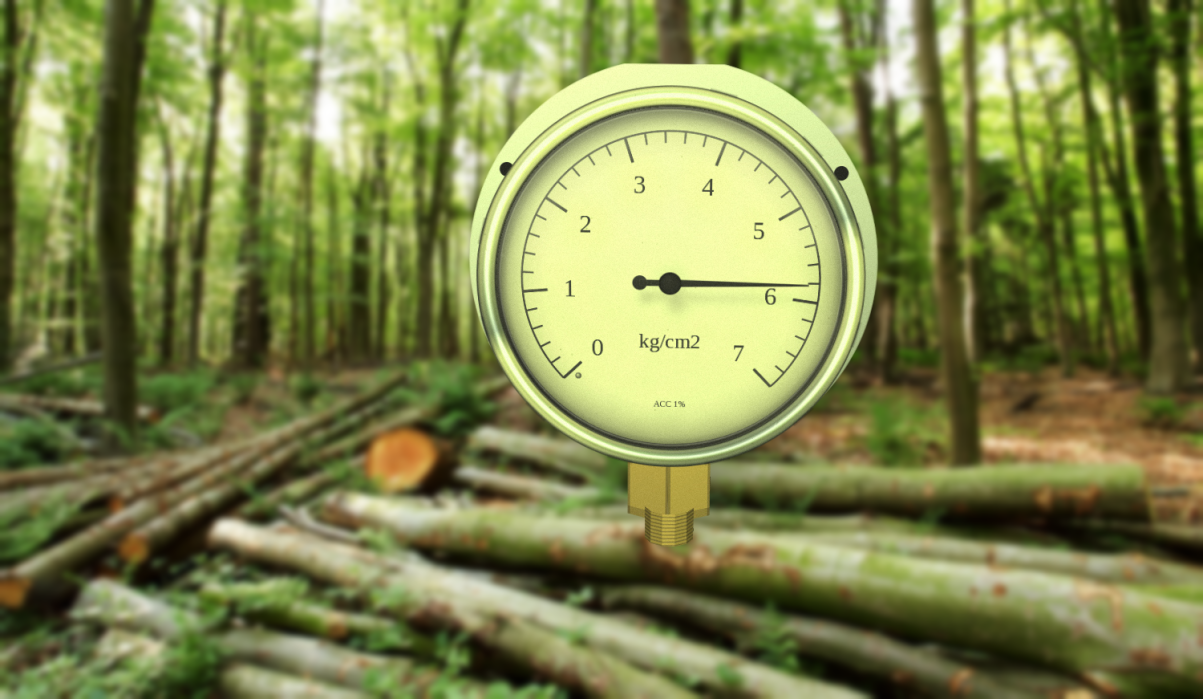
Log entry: 5.8 kg/cm²
